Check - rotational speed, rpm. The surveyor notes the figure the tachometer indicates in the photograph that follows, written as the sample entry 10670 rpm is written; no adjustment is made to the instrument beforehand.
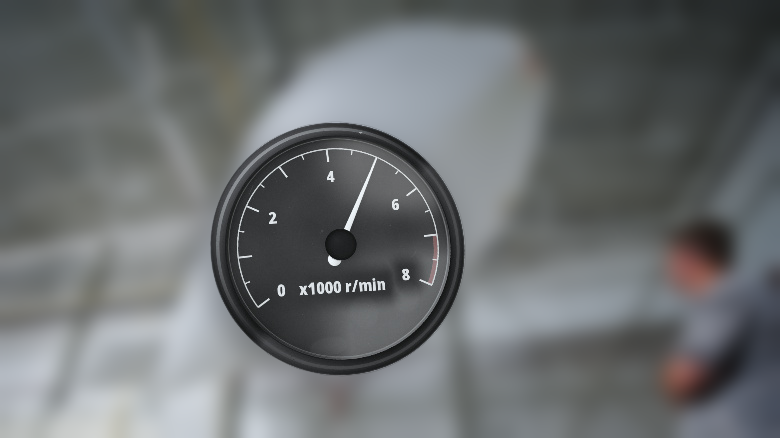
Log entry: 5000 rpm
